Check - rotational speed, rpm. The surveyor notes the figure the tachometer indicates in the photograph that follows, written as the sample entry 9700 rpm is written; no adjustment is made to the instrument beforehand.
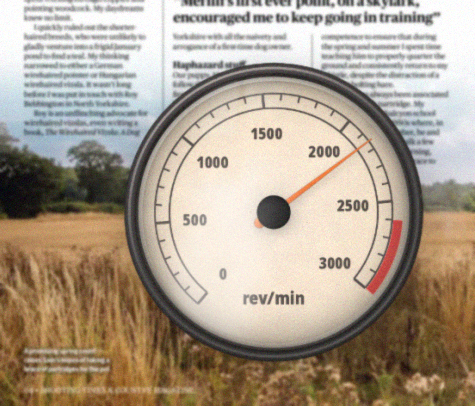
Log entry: 2150 rpm
